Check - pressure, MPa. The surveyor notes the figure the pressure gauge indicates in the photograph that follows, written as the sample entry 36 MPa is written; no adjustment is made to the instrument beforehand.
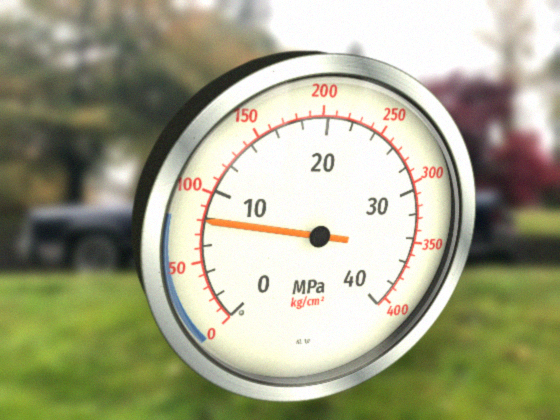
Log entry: 8 MPa
